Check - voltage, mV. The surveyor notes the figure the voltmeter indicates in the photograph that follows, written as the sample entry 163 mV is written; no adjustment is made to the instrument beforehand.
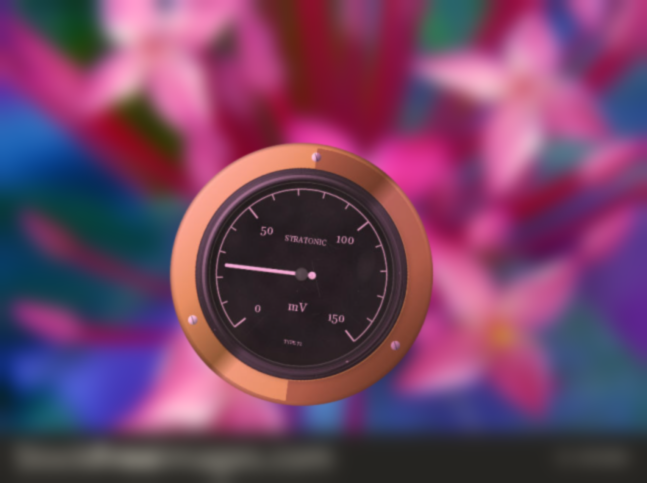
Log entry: 25 mV
